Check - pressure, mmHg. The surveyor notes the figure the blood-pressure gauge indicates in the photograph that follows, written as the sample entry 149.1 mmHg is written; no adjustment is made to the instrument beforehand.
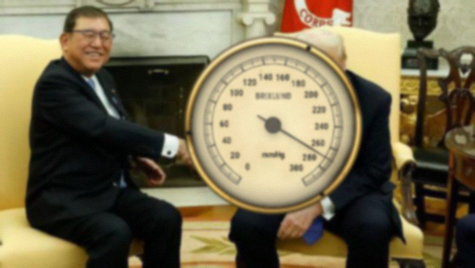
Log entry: 270 mmHg
